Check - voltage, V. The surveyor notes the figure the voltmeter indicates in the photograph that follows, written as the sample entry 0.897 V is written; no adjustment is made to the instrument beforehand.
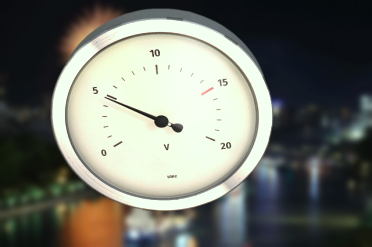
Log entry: 5 V
